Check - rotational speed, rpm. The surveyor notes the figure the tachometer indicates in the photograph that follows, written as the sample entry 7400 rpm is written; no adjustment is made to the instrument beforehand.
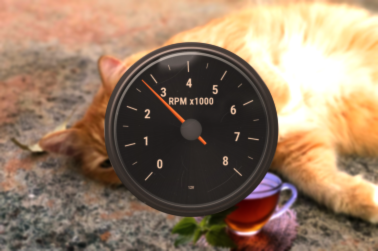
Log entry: 2750 rpm
